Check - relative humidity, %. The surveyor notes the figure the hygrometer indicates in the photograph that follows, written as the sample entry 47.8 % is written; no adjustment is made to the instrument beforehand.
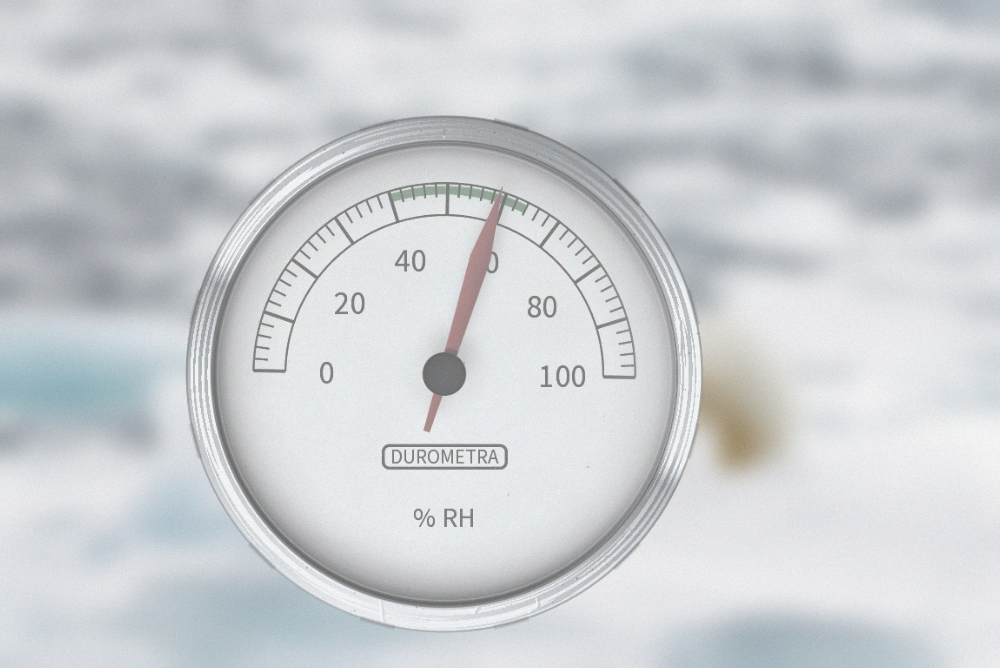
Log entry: 59 %
